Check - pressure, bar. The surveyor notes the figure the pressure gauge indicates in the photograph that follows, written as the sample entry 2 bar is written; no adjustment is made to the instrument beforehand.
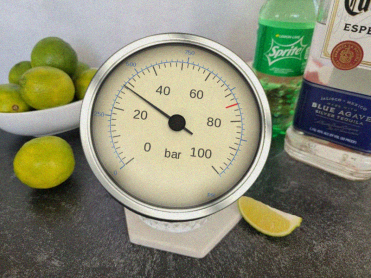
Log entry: 28 bar
